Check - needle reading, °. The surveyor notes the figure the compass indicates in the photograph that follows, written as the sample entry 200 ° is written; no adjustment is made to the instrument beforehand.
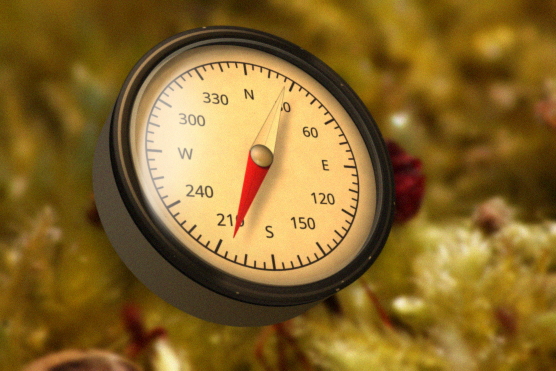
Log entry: 205 °
